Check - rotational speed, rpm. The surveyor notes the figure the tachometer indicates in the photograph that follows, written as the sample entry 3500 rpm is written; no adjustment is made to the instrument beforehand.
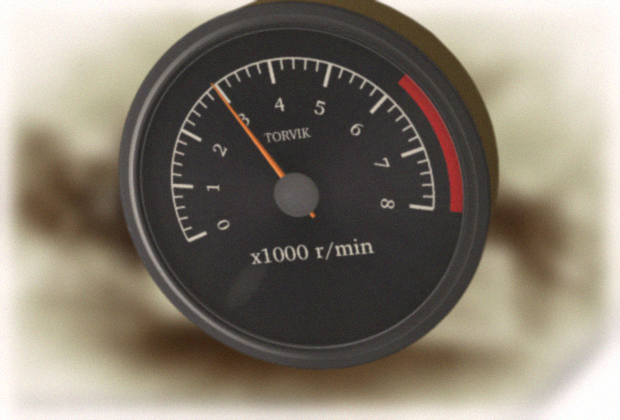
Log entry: 3000 rpm
